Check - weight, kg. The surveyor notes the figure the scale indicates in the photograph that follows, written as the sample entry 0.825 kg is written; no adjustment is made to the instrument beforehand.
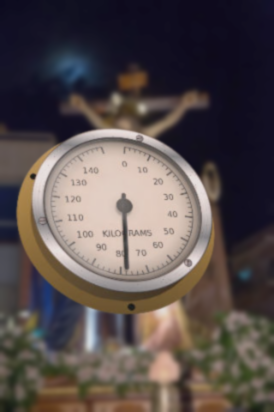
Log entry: 78 kg
